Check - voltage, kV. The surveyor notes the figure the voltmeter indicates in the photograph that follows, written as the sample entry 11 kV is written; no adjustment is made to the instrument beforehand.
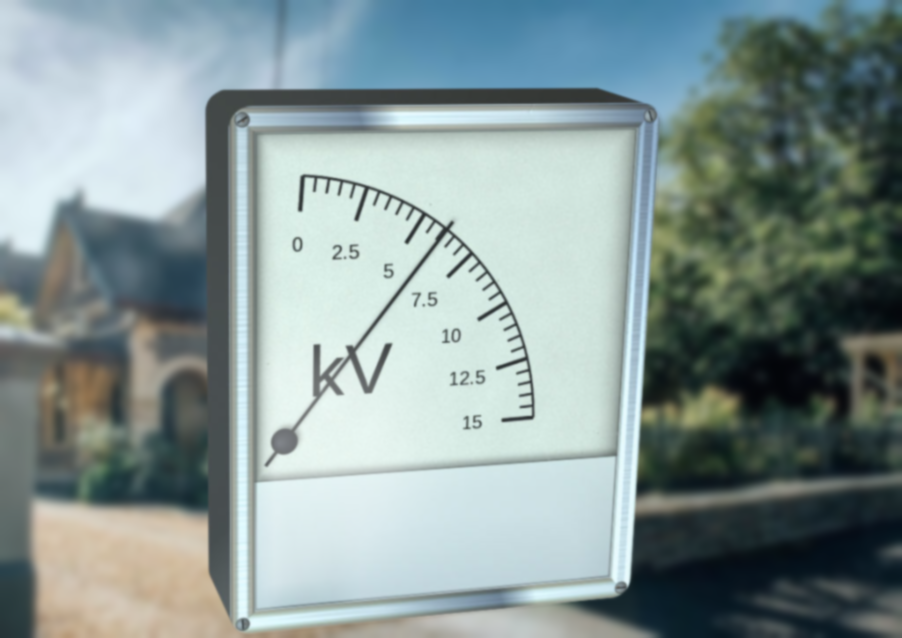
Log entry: 6 kV
